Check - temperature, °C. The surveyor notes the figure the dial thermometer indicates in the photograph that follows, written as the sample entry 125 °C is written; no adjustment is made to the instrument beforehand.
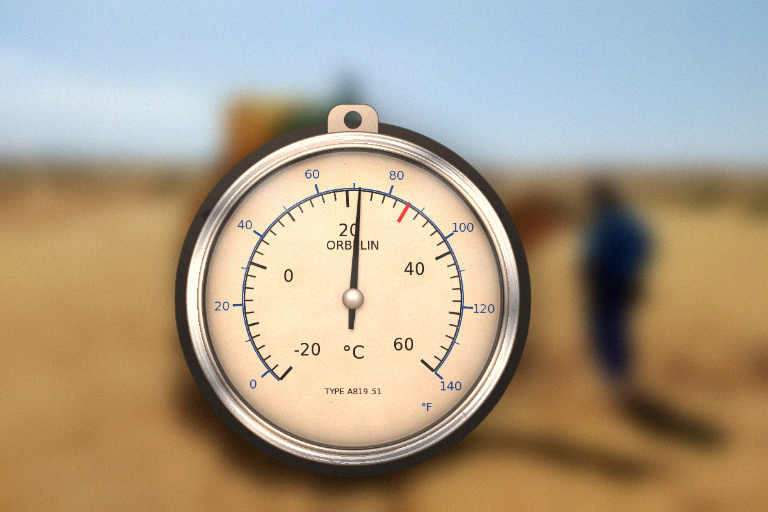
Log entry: 22 °C
